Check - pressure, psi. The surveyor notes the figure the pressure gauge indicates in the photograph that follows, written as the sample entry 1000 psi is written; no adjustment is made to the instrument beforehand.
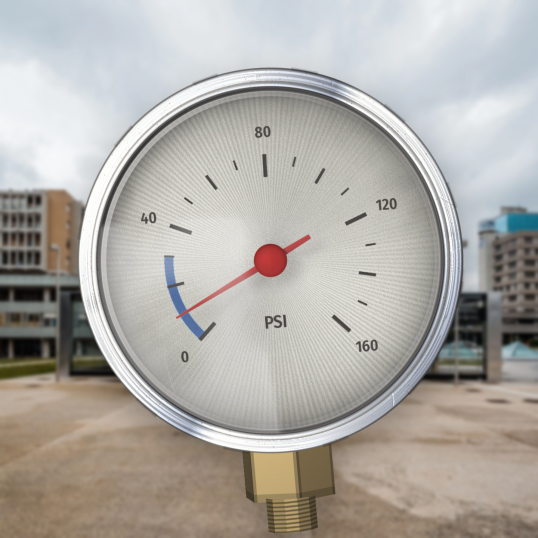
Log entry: 10 psi
